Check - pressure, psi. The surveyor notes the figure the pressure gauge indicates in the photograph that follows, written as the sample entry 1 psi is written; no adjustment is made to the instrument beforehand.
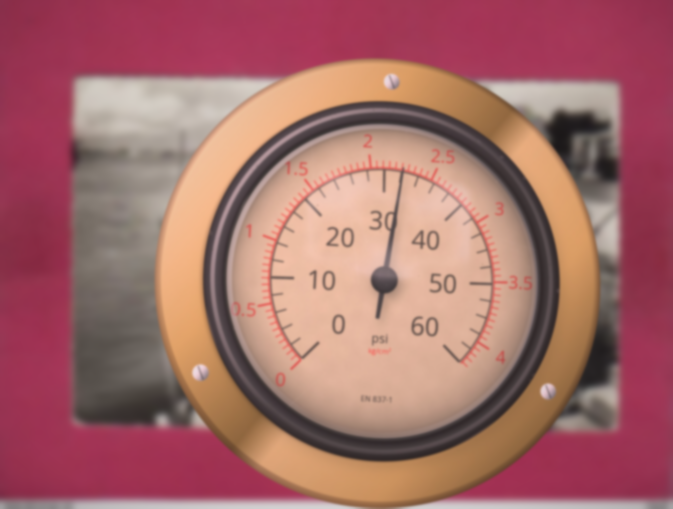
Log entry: 32 psi
